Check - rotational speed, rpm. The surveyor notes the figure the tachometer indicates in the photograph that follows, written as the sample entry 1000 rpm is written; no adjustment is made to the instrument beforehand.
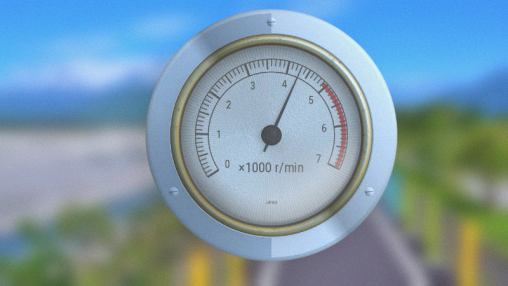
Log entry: 4300 rpm
